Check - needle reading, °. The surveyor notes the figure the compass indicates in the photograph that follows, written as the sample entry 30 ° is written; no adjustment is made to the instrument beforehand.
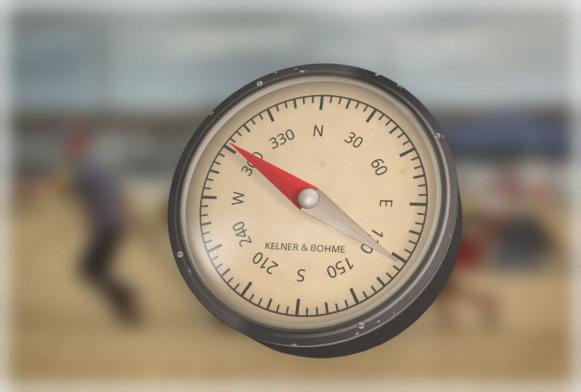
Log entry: 302.5 °
